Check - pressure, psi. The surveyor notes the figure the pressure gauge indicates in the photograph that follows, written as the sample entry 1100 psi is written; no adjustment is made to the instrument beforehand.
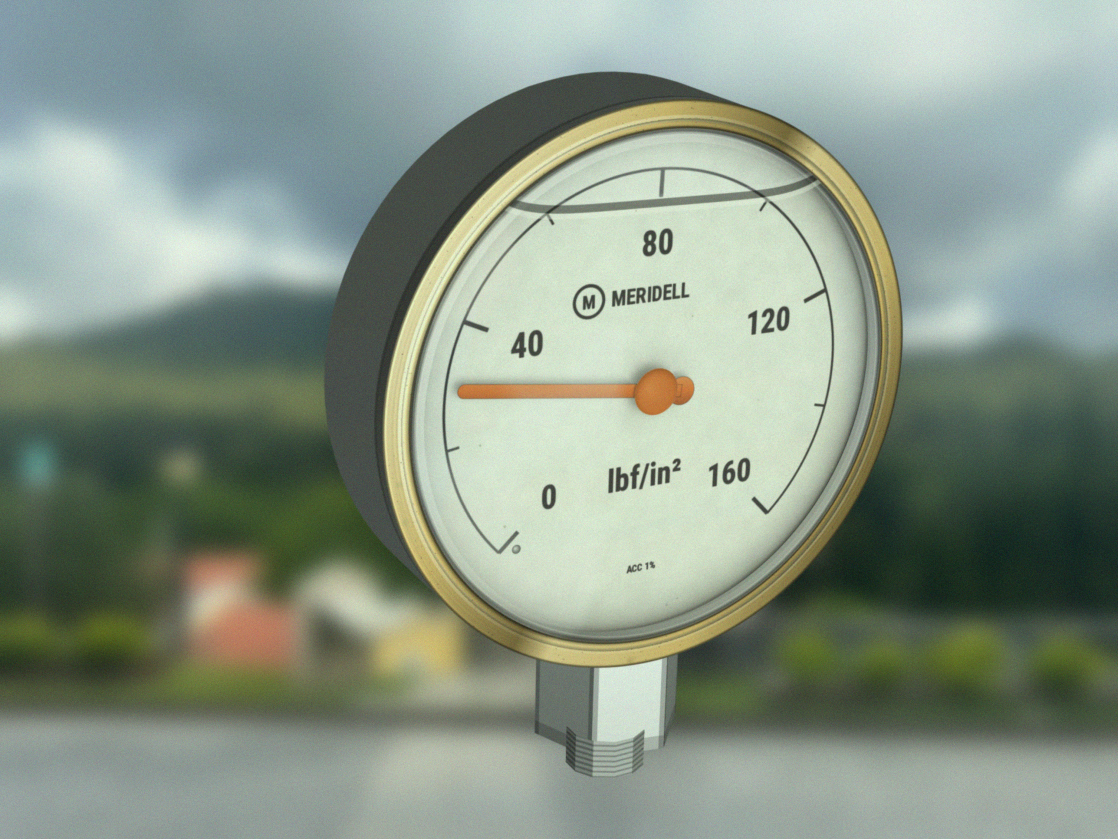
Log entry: 30 psi
